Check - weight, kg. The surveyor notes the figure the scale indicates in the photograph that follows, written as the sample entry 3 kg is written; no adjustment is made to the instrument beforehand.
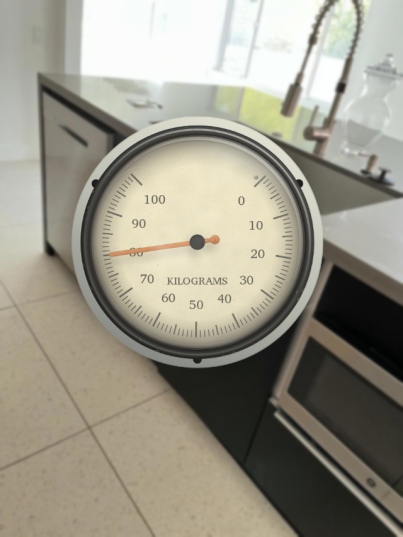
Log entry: 80 kg
